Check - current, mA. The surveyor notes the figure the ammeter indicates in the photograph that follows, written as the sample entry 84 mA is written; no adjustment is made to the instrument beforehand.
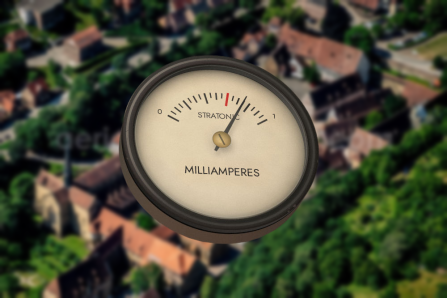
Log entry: 0.75 mA
